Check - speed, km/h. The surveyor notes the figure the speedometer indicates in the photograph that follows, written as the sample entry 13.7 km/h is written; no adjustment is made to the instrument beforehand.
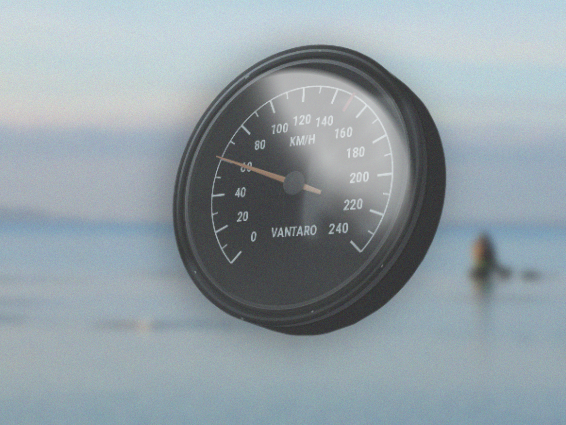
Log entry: 60 km/h
